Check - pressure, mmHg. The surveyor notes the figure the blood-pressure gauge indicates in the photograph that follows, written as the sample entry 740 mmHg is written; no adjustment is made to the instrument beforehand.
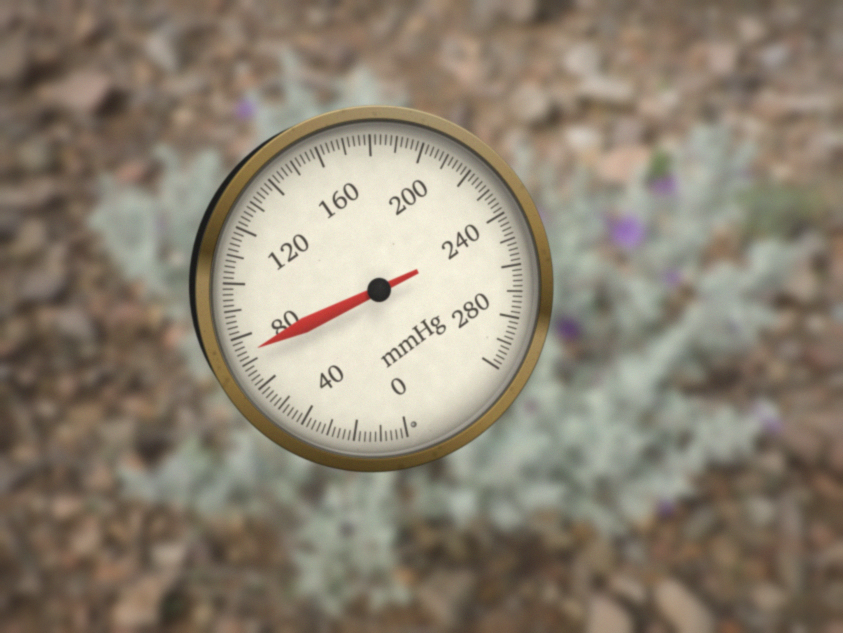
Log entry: 74 mmHg
